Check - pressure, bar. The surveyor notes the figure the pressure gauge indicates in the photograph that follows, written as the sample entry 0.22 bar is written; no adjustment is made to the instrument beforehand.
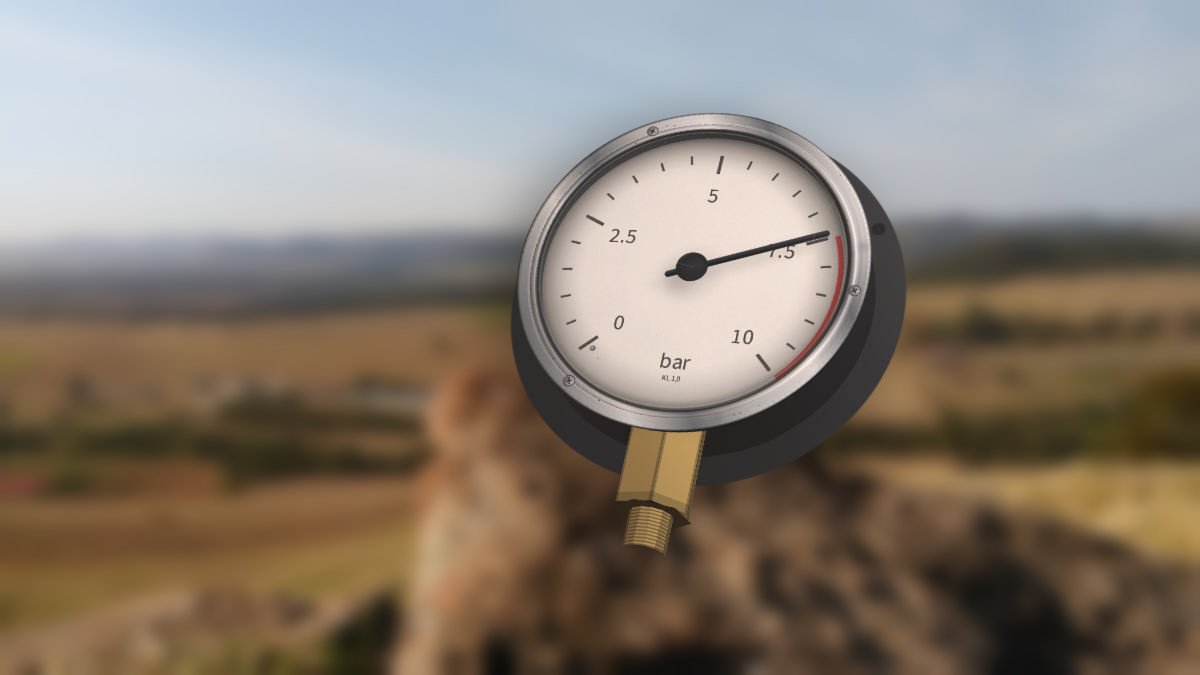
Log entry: 7.5 bar
